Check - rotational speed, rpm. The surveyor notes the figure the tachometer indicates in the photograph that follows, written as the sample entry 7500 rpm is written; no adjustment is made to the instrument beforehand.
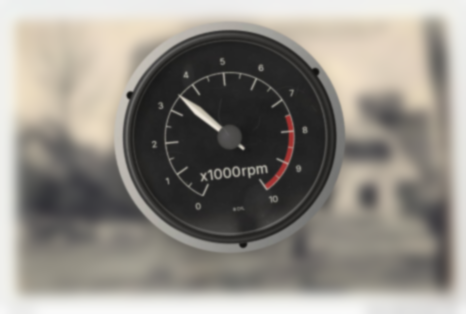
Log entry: 3500 rpm
